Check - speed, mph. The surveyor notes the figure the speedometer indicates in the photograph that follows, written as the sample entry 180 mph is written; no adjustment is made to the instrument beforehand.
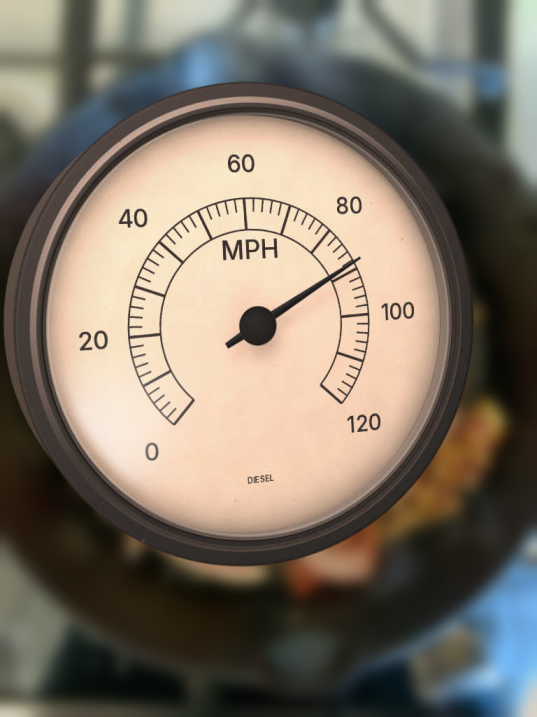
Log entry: 88 mph
